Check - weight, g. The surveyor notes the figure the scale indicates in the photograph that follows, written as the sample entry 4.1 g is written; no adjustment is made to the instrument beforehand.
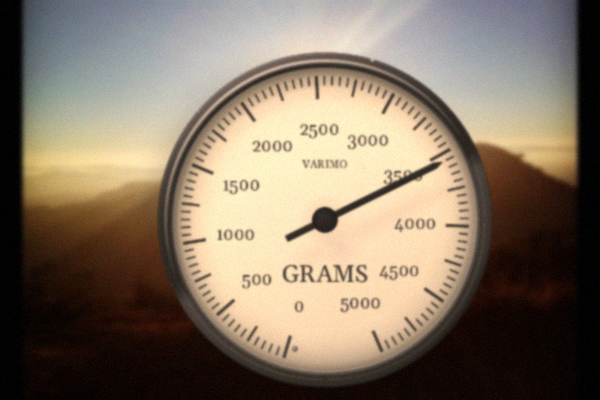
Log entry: 3550 g
